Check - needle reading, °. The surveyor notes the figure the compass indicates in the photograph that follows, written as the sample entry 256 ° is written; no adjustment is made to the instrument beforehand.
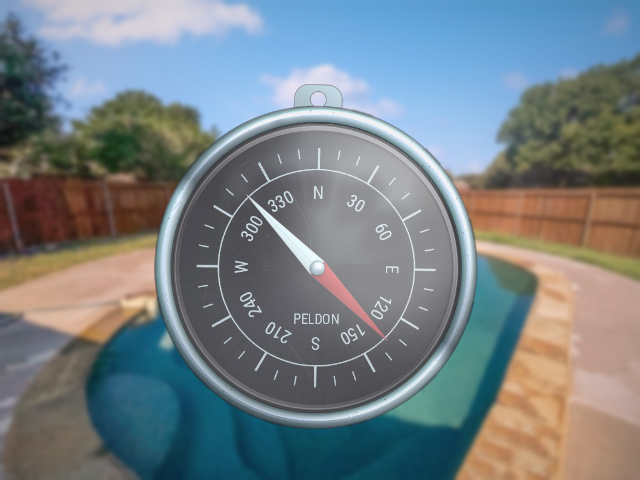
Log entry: 135 °
